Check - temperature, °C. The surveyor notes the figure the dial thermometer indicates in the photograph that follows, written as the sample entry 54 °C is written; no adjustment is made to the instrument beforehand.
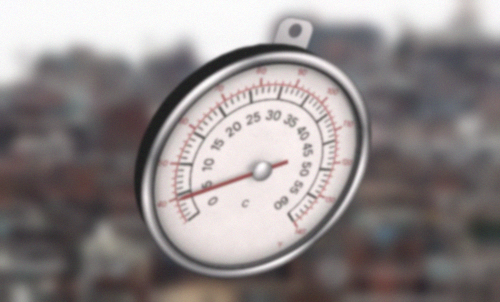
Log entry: 5 °C
